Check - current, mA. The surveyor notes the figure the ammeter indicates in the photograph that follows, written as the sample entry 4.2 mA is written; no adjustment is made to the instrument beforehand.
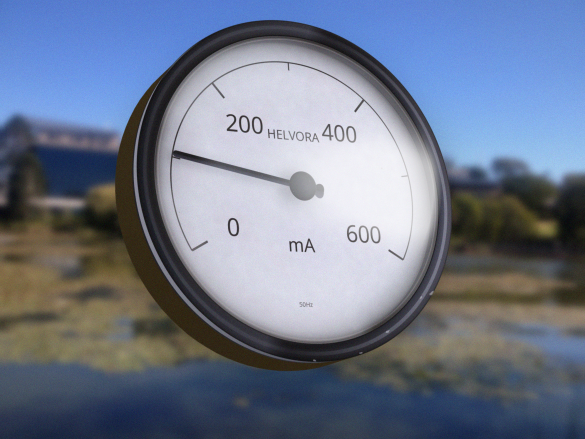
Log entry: 100 mA
